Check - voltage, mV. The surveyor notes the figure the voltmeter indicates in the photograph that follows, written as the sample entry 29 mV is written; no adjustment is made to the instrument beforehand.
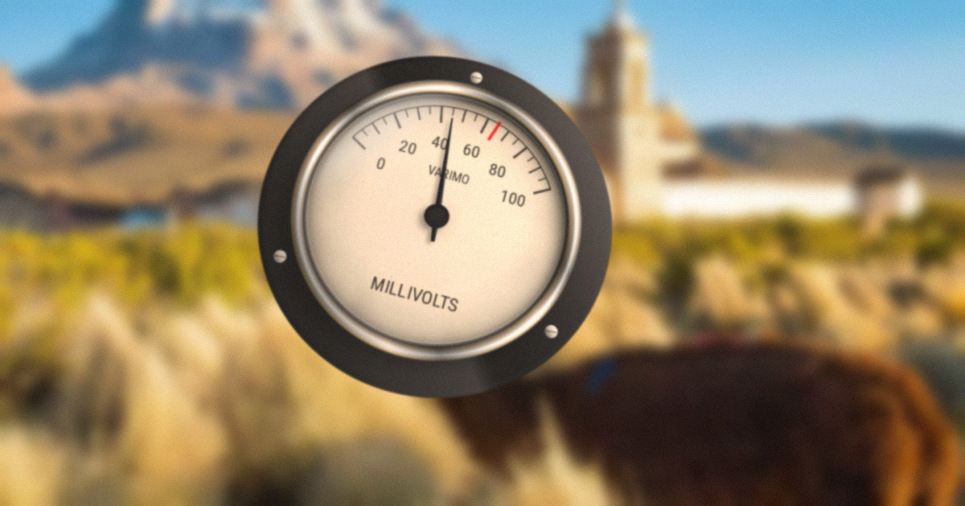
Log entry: 45 mV
